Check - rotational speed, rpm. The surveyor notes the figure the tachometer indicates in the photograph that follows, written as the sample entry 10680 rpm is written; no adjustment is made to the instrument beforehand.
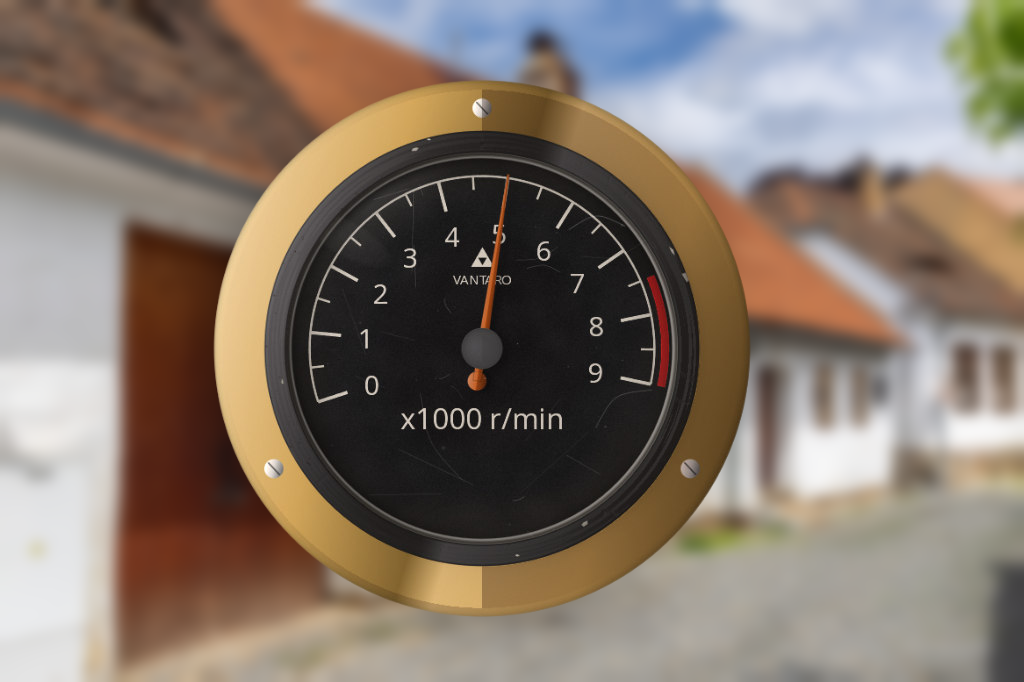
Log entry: 5000 rpm
